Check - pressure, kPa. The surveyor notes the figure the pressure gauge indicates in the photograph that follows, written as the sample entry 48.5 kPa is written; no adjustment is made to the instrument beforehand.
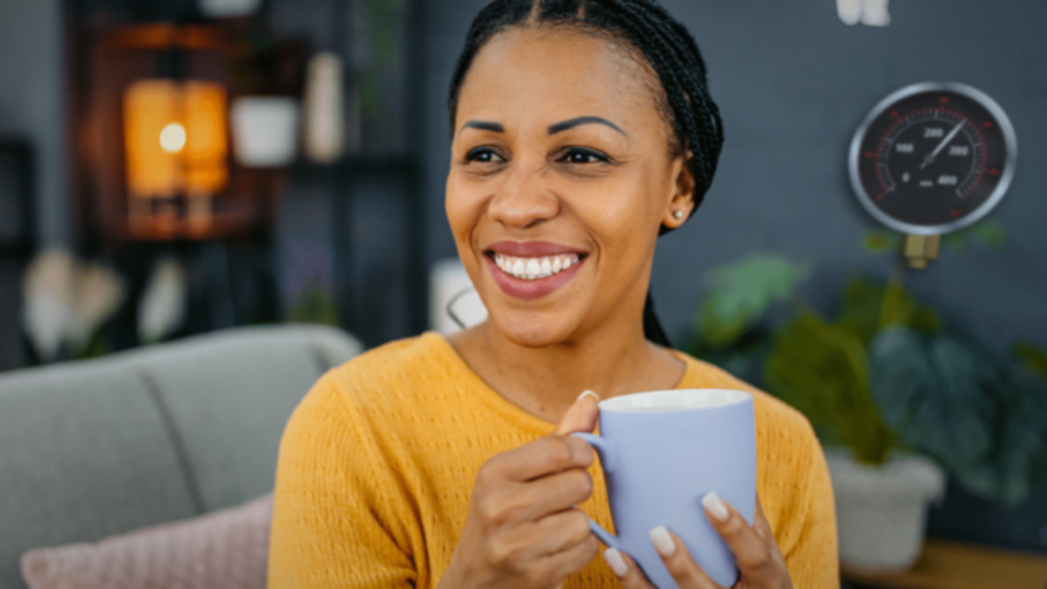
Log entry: 250 kPa
